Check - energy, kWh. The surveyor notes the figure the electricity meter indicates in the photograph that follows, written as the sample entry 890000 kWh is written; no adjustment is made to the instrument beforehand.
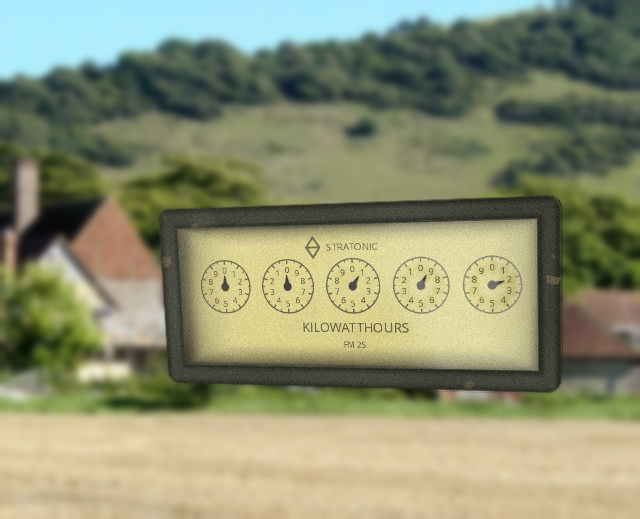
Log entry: 92 kWh
